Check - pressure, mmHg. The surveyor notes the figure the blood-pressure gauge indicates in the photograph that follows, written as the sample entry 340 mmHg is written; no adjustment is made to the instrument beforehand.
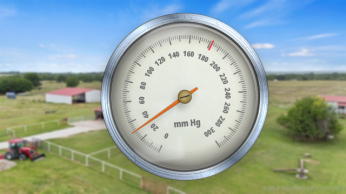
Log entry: 30 mmHg
